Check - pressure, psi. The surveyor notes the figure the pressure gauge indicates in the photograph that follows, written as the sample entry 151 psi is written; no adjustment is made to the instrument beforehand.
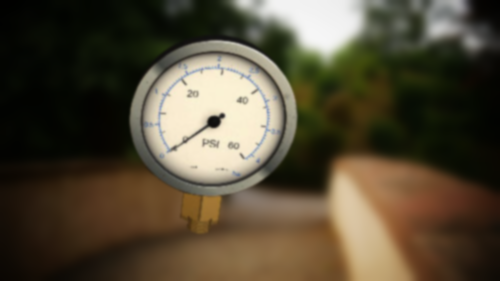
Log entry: 0 psi
